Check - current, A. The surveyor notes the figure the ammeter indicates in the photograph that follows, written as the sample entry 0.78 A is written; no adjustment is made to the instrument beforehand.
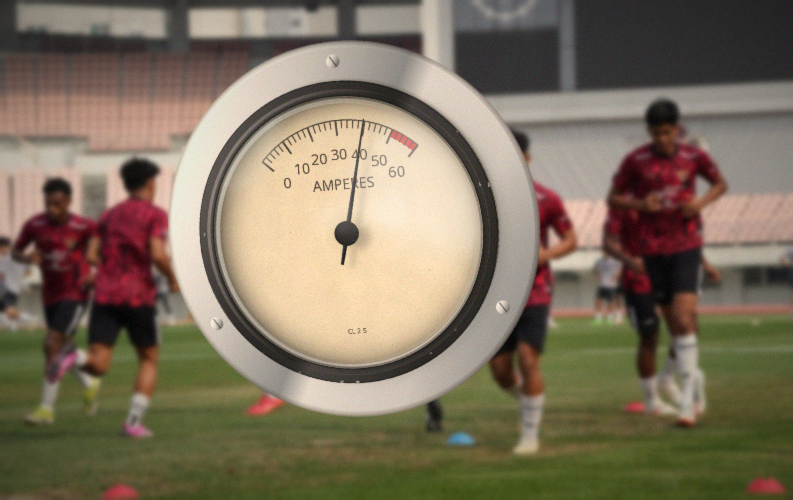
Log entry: 40 A
